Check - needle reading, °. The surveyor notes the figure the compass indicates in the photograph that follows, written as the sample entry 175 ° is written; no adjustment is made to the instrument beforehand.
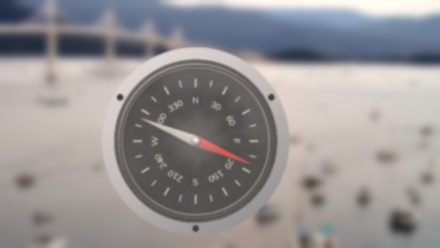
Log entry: 112.5 °
